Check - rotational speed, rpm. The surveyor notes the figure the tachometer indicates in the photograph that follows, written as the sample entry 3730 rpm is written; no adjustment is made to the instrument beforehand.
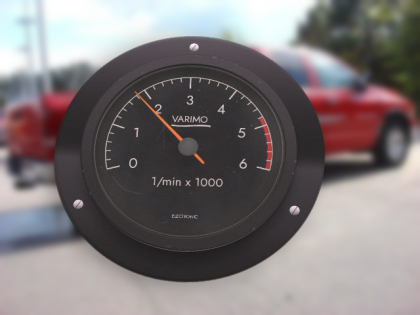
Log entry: 1800 rpm
